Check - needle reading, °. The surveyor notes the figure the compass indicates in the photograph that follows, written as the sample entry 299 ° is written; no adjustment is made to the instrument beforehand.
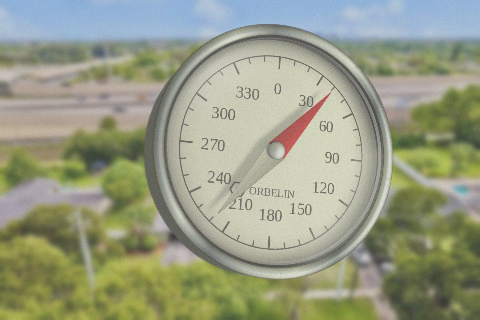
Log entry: 40 °
